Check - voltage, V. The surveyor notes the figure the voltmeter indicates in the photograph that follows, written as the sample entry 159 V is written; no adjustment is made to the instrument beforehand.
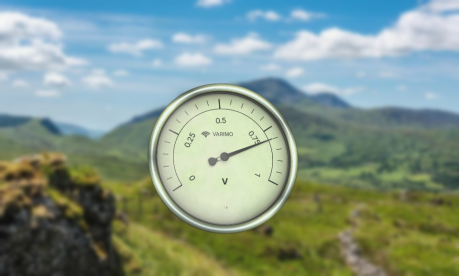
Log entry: 0.8 V
